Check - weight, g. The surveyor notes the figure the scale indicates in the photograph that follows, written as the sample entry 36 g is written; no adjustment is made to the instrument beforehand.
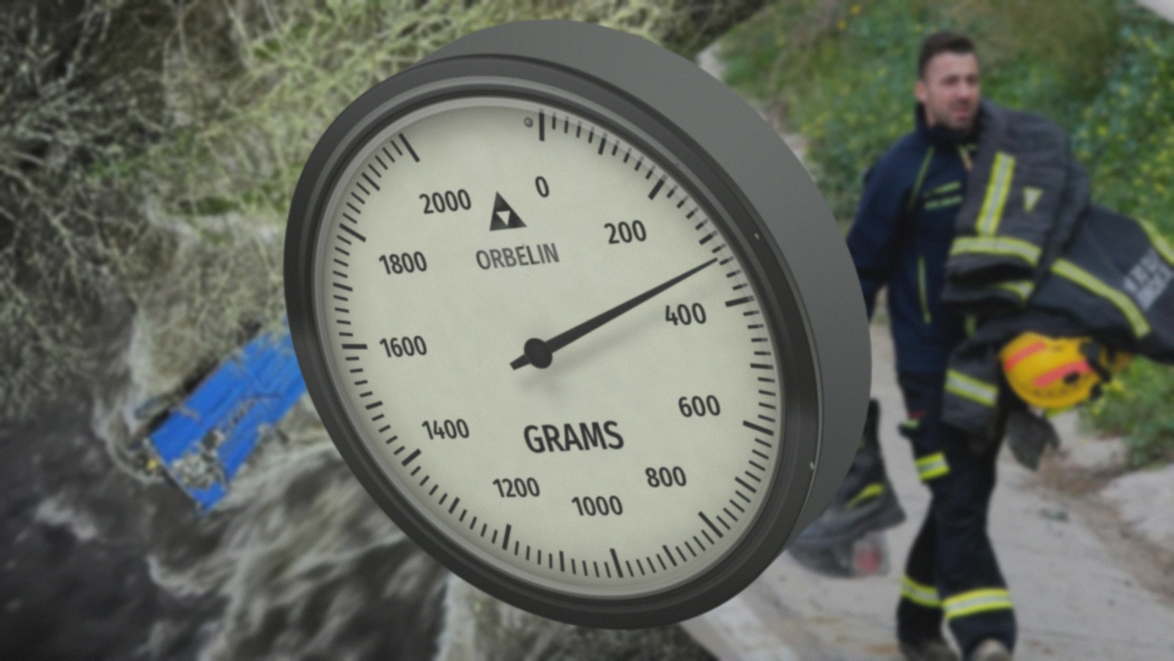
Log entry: 330 g
